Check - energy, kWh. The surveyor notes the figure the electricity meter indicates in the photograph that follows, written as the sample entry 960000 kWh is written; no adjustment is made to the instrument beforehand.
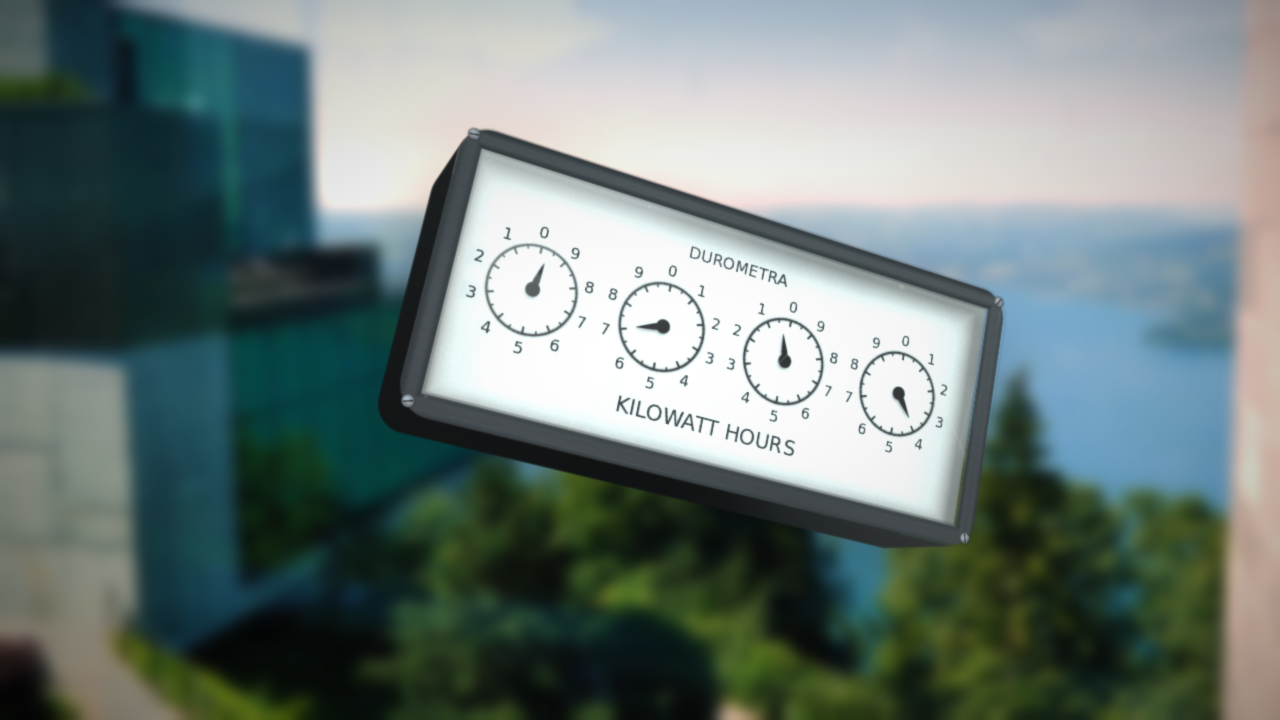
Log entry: 9704 kWh
